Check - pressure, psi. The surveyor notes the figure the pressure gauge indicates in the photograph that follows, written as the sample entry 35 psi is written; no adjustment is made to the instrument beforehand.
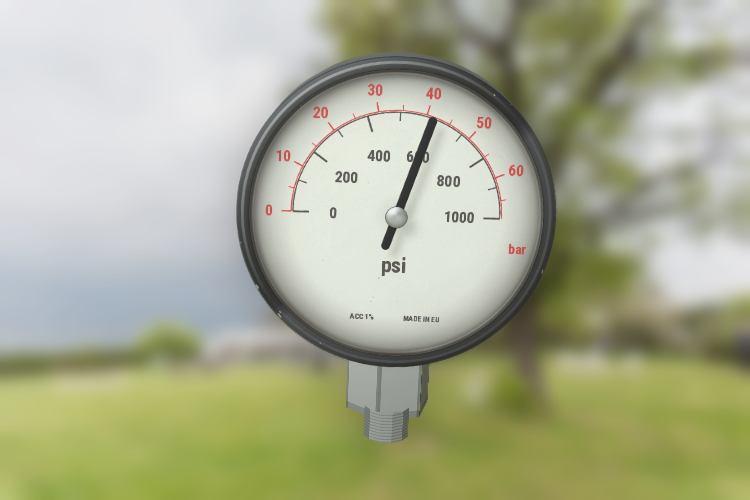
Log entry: 600 psi
